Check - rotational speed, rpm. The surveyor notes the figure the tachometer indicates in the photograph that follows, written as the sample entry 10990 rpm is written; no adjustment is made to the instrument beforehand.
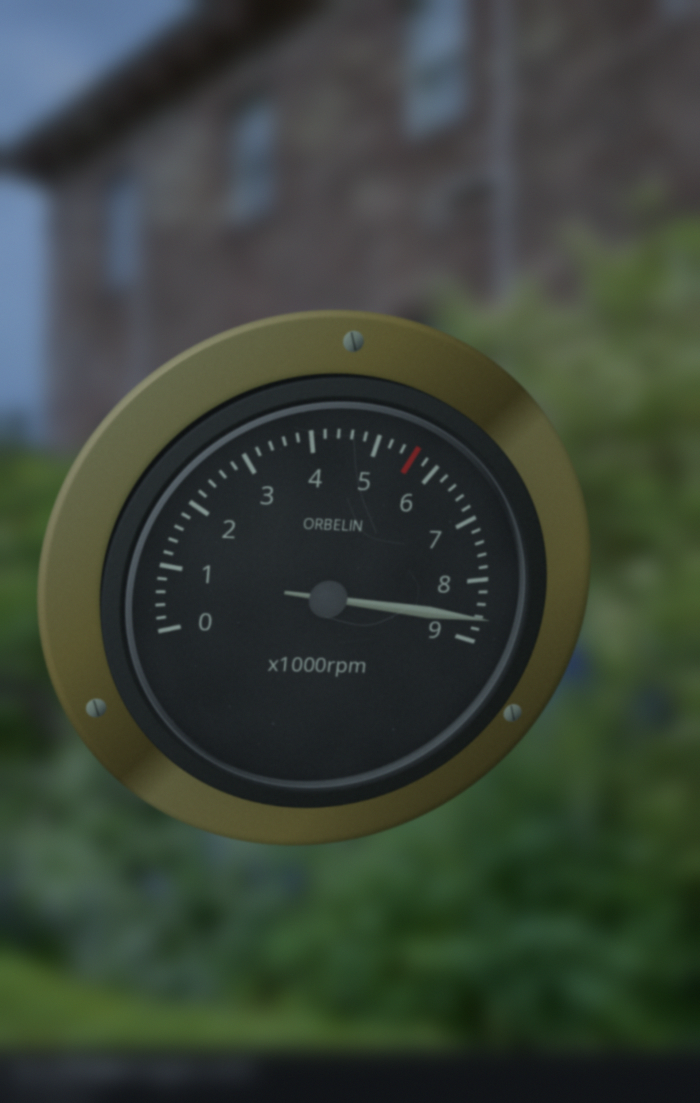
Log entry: 8600 rpm
